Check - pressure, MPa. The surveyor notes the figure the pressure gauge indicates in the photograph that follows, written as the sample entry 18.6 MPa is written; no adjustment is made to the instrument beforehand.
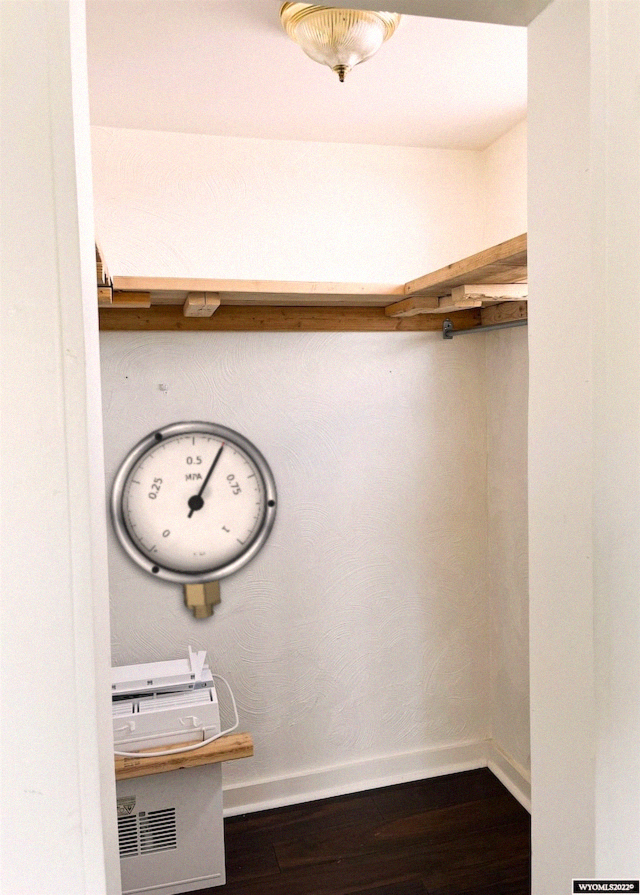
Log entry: 0.6 MPa
